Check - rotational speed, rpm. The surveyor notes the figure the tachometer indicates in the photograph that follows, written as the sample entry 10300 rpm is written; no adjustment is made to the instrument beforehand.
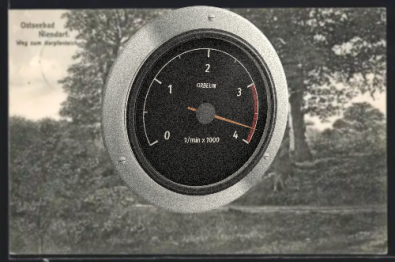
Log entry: 3750 rpm
